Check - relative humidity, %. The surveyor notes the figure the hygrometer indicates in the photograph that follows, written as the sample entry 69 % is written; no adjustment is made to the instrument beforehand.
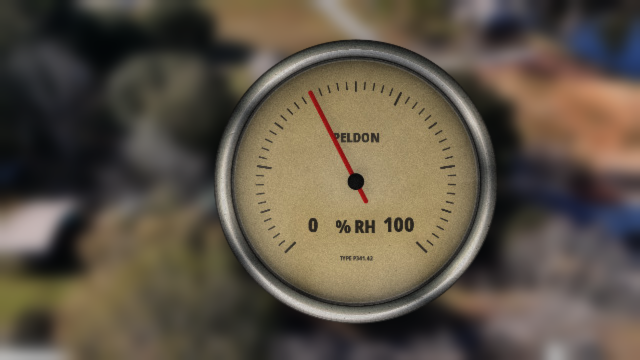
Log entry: 40 %
